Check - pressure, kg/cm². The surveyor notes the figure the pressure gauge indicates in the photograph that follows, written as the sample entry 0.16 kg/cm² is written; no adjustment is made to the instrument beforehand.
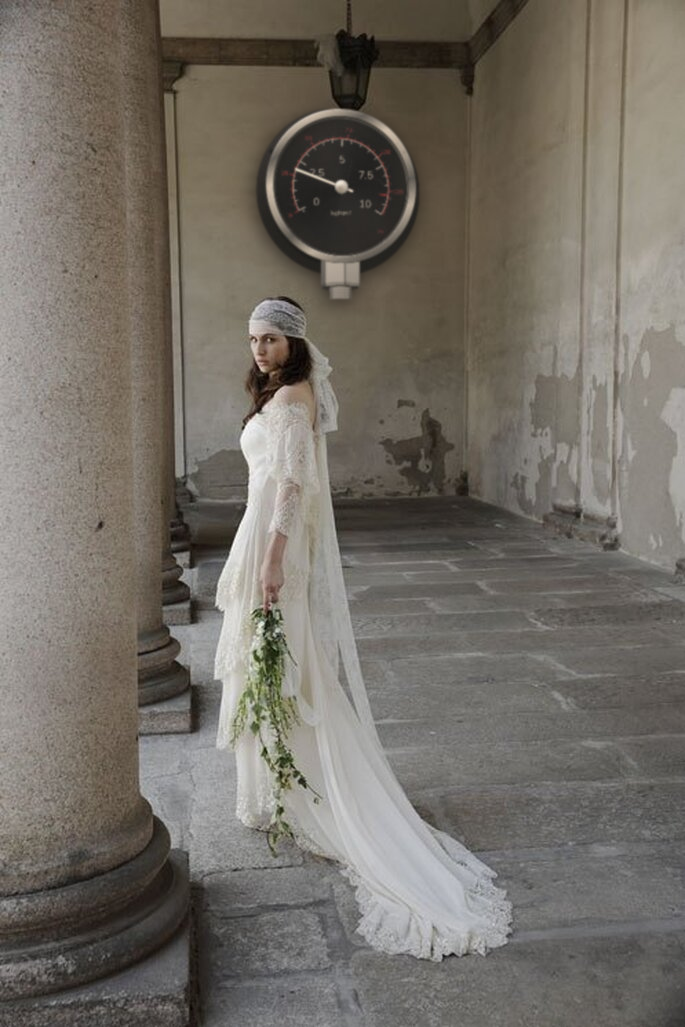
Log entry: 2 kg/cm²
